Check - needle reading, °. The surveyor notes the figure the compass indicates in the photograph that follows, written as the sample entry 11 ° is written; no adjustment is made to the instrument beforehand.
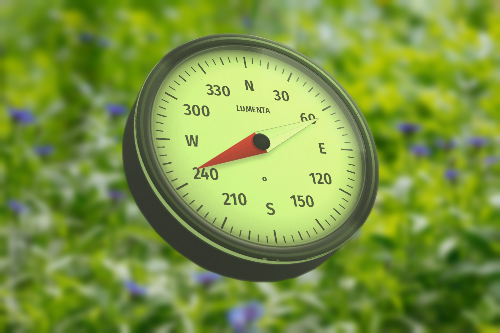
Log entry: 245 °
